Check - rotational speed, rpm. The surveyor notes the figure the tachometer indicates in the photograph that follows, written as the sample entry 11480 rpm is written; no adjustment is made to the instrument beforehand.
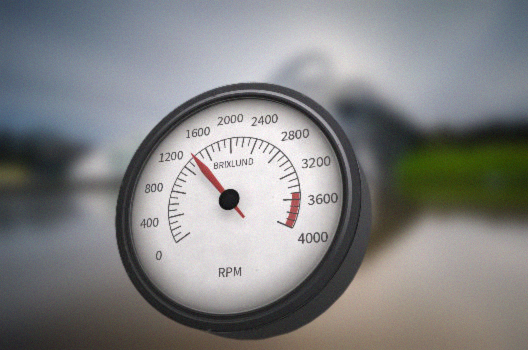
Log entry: 1400 rpm
